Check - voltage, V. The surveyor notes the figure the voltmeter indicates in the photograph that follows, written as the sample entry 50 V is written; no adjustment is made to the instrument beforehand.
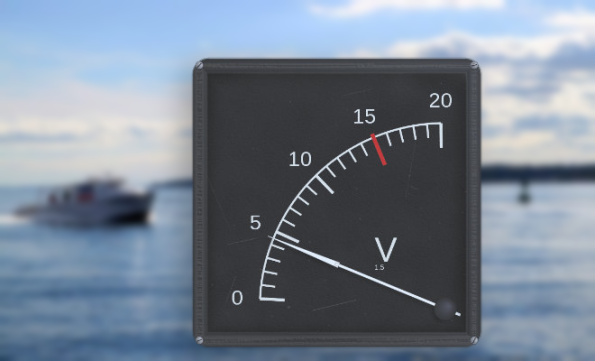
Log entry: 4.5 V
